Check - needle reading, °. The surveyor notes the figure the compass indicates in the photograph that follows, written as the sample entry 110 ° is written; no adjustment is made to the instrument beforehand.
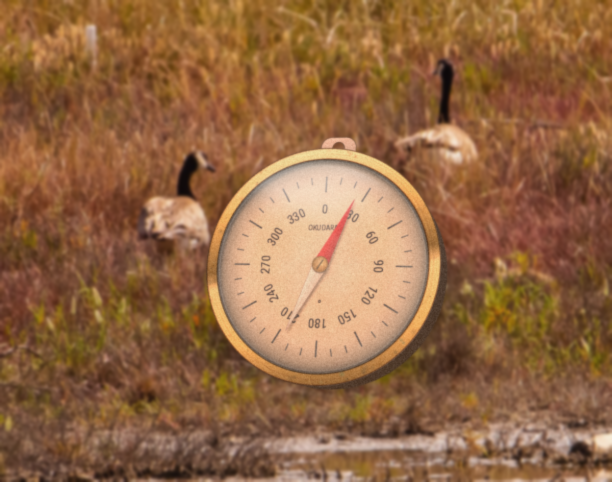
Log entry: 25 °
